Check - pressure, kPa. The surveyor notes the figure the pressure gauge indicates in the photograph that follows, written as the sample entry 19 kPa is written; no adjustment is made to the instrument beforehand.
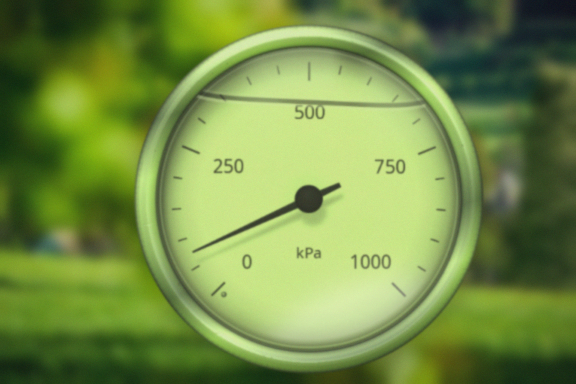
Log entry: 75 kPa
